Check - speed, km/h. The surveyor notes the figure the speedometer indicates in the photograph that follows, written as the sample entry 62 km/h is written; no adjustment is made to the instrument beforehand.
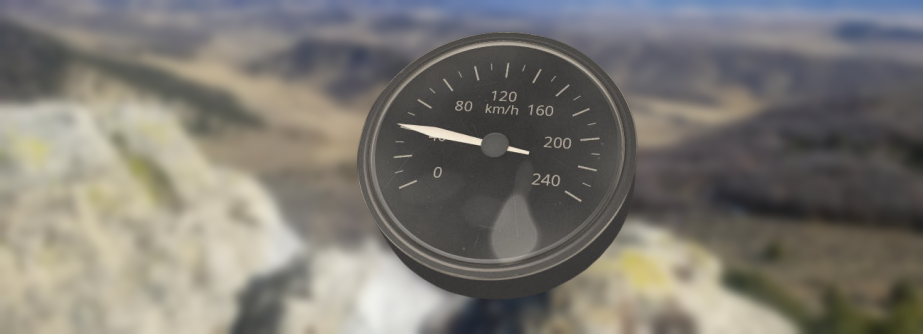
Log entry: 40 km/h
